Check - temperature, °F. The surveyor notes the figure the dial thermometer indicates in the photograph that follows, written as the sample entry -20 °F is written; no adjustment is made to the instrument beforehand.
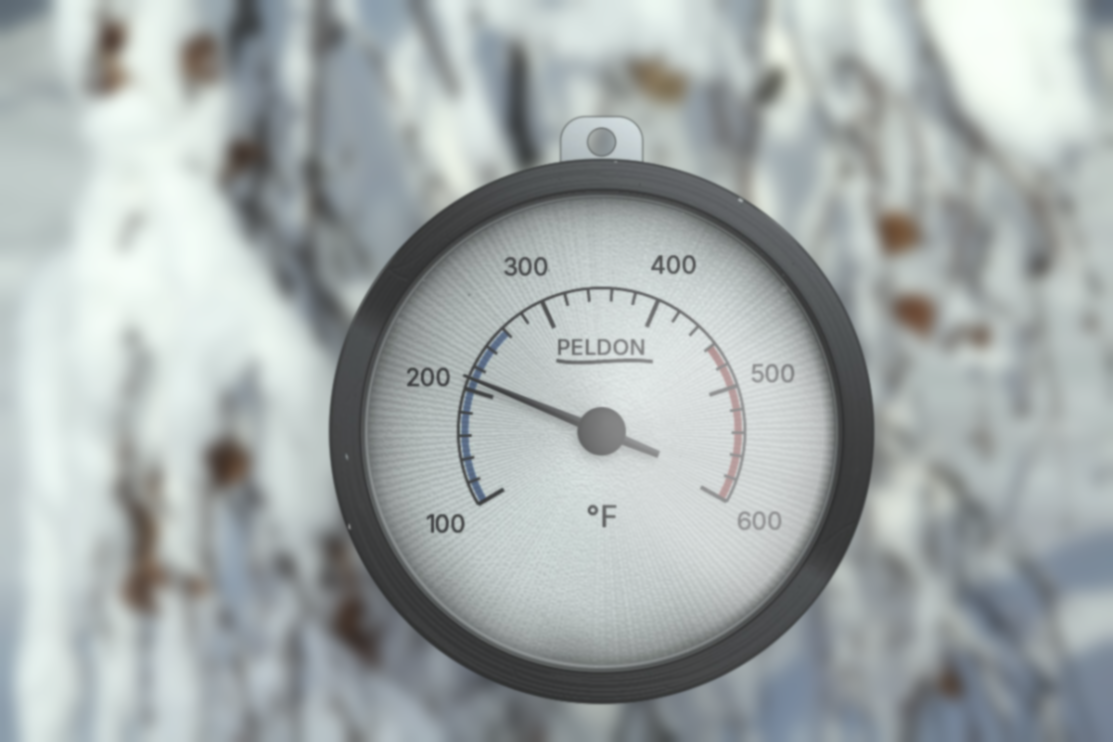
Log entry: 210 °F
